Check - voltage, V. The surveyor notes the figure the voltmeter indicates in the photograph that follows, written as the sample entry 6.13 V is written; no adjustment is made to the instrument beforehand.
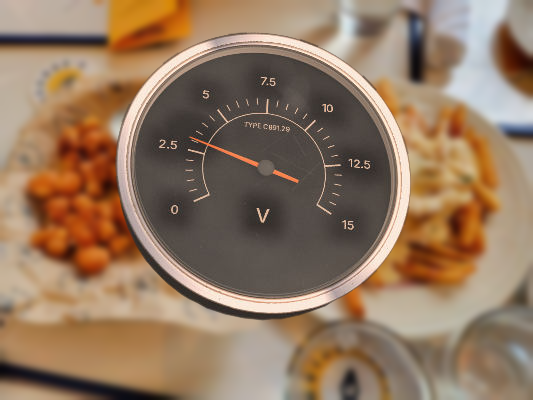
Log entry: 3 V
